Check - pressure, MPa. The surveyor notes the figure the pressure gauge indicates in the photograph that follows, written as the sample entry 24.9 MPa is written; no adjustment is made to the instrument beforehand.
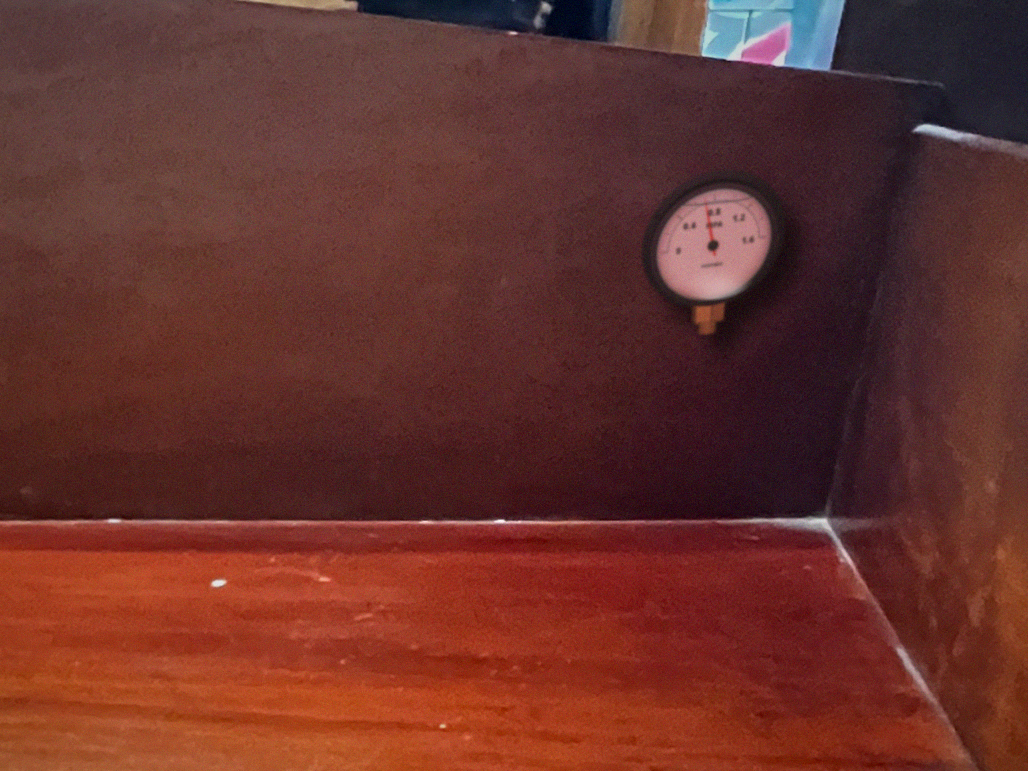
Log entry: 0.7 MPa
